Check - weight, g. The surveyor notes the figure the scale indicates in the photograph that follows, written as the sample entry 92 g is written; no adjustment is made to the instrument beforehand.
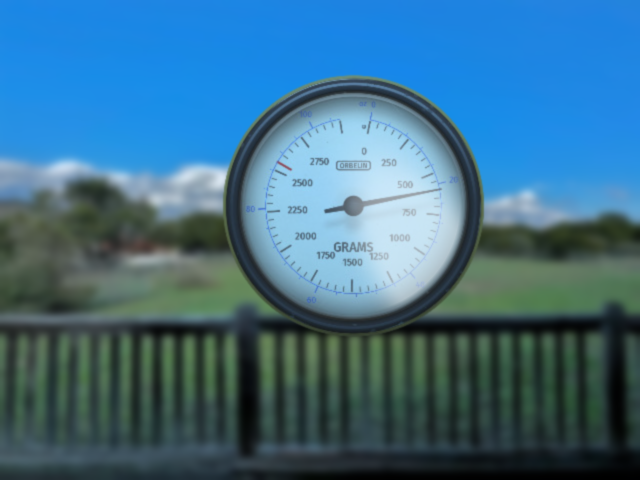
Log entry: 600 g
